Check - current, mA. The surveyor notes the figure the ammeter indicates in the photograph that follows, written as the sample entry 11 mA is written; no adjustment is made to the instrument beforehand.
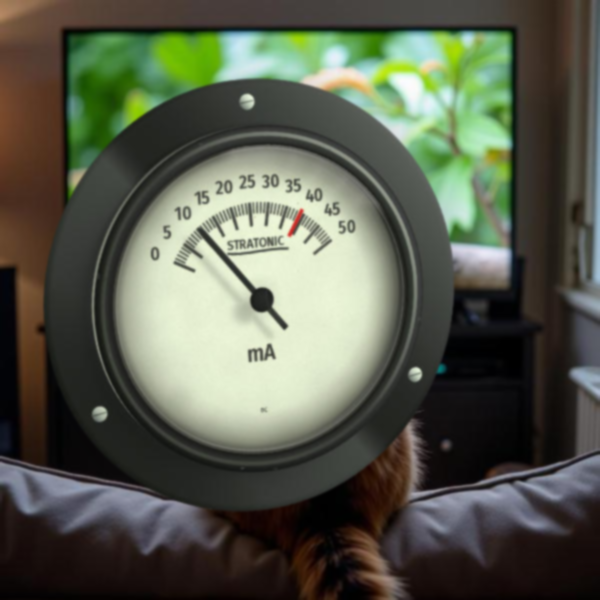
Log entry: 10 mA
